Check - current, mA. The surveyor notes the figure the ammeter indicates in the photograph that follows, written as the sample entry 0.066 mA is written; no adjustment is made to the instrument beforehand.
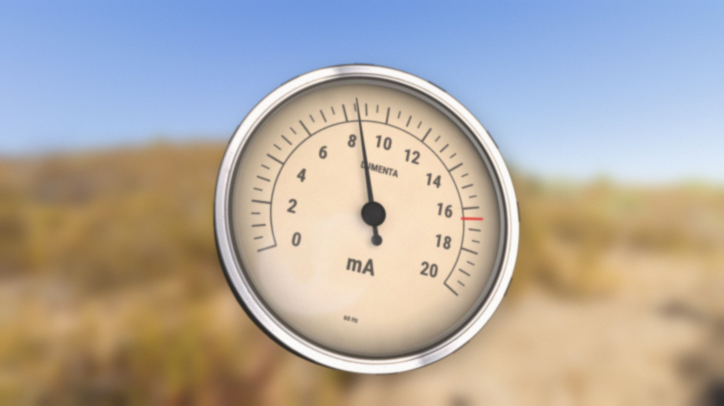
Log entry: 8.5 mA
